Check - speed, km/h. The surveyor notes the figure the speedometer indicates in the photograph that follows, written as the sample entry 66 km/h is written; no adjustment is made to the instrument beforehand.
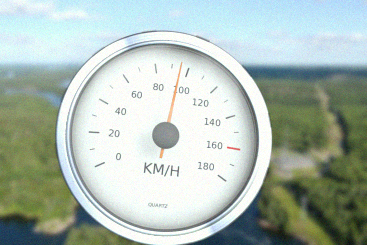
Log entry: 95 km/h
